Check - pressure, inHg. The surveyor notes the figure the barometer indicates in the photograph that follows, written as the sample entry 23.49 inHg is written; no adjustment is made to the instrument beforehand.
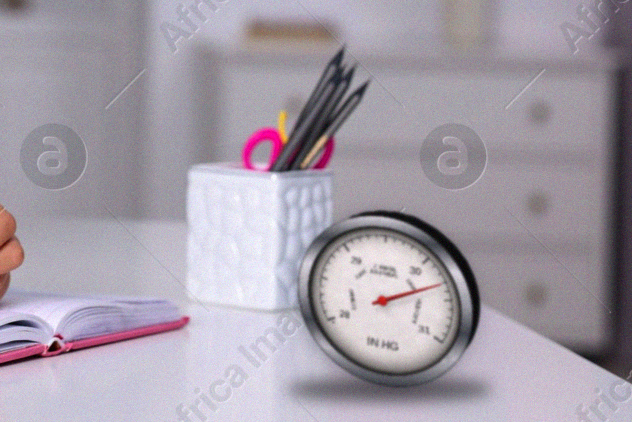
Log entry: 30.3 inHg
